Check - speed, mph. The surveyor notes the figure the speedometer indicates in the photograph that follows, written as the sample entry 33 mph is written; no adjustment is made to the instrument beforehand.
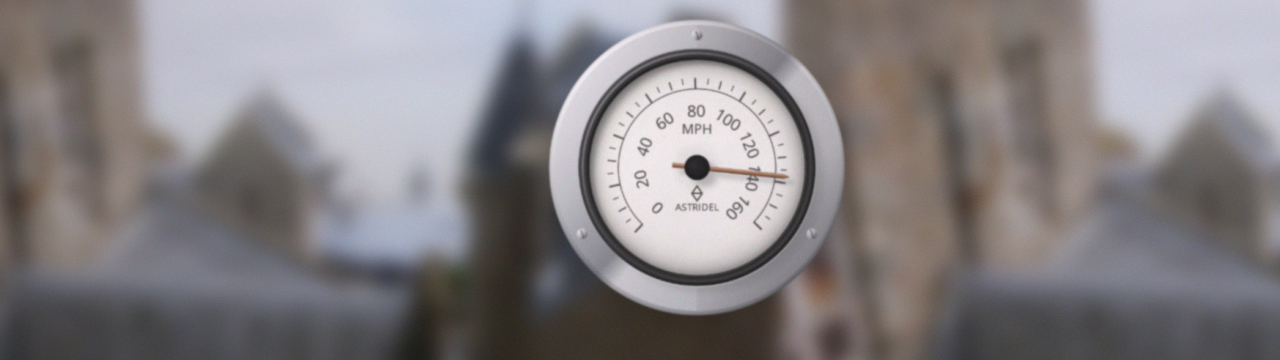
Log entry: 137.5 mph
